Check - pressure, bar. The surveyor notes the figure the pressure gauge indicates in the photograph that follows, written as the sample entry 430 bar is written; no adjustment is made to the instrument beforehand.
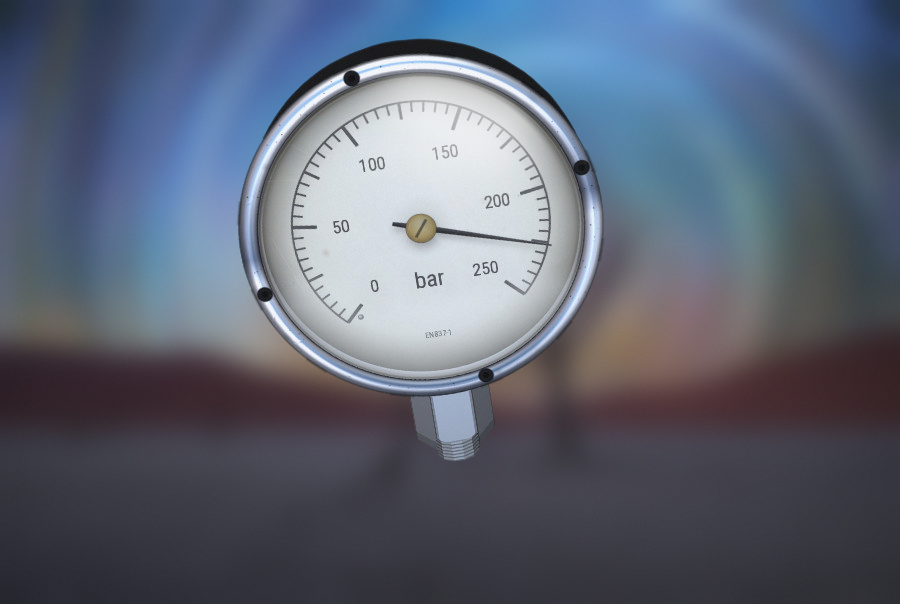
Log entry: 225 bar
